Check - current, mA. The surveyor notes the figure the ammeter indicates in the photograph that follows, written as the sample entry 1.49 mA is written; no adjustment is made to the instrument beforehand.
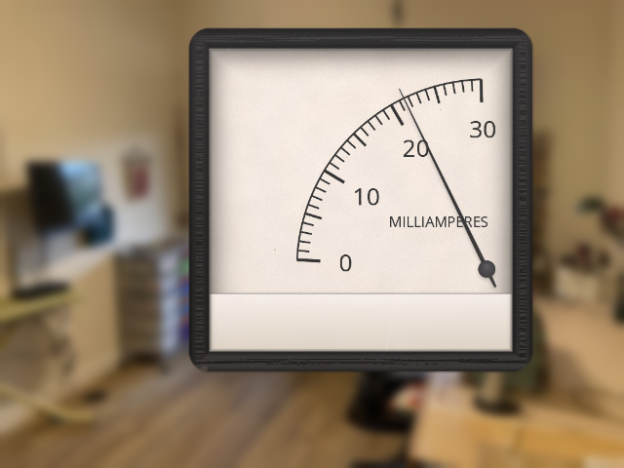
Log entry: 21.5 mA
